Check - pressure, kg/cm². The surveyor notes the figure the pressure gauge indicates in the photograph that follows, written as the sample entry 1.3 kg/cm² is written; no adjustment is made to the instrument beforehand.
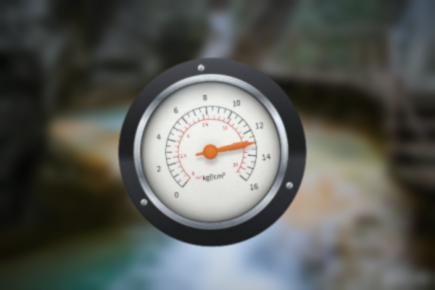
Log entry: 13 kg/cm²
